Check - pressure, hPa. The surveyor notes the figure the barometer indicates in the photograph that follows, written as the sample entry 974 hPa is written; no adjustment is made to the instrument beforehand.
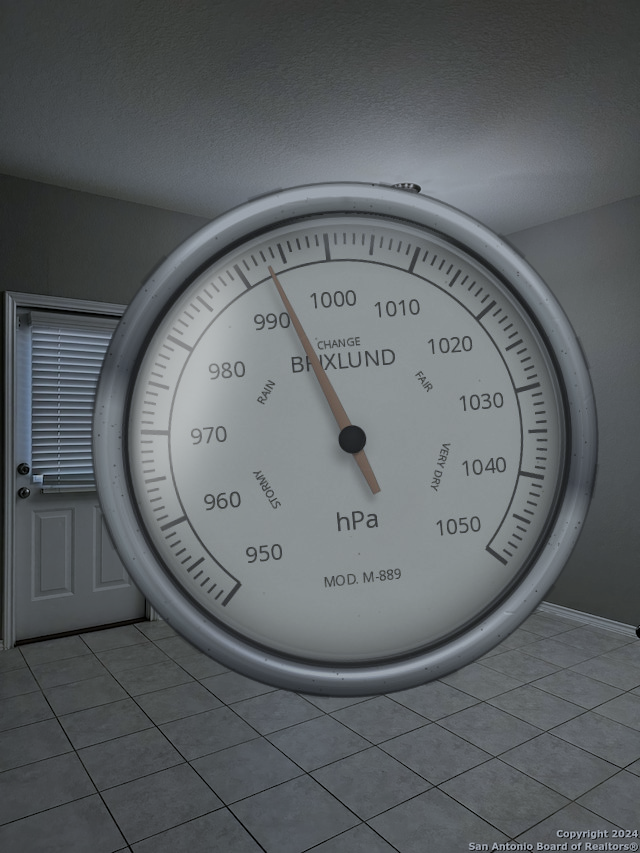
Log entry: 993 hPa
